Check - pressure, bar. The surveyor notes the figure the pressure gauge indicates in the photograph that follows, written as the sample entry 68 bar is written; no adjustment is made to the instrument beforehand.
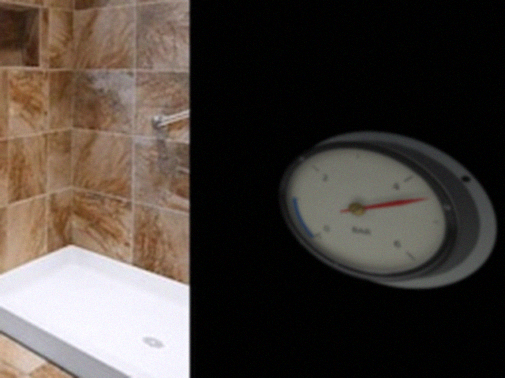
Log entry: 4.5 bar
